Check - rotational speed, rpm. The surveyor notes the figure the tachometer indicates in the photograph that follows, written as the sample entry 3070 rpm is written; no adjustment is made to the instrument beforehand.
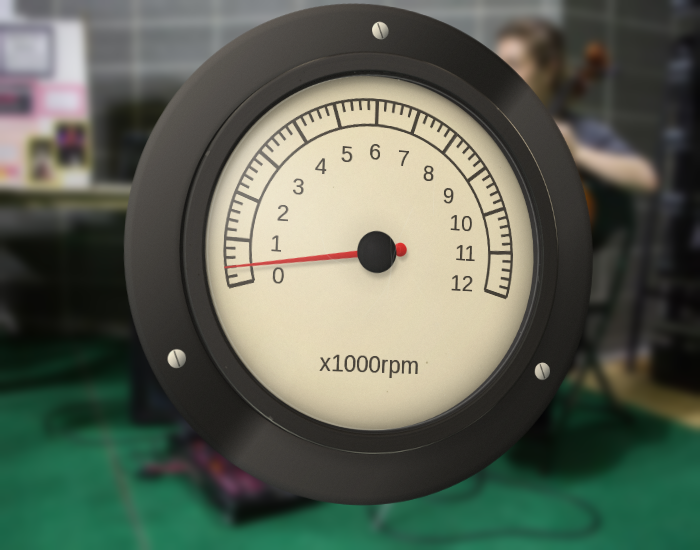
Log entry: 400 rpm
